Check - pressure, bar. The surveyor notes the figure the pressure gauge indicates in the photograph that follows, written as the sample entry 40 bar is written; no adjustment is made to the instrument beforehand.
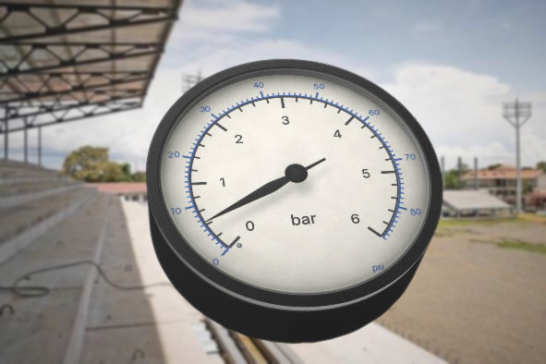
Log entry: 0.4 bar
